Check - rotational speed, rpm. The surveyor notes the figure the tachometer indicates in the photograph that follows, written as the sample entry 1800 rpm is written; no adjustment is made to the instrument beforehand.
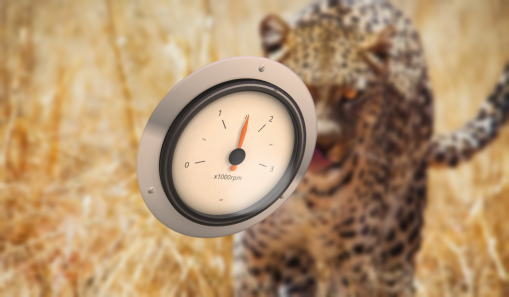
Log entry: 1500 rpm
